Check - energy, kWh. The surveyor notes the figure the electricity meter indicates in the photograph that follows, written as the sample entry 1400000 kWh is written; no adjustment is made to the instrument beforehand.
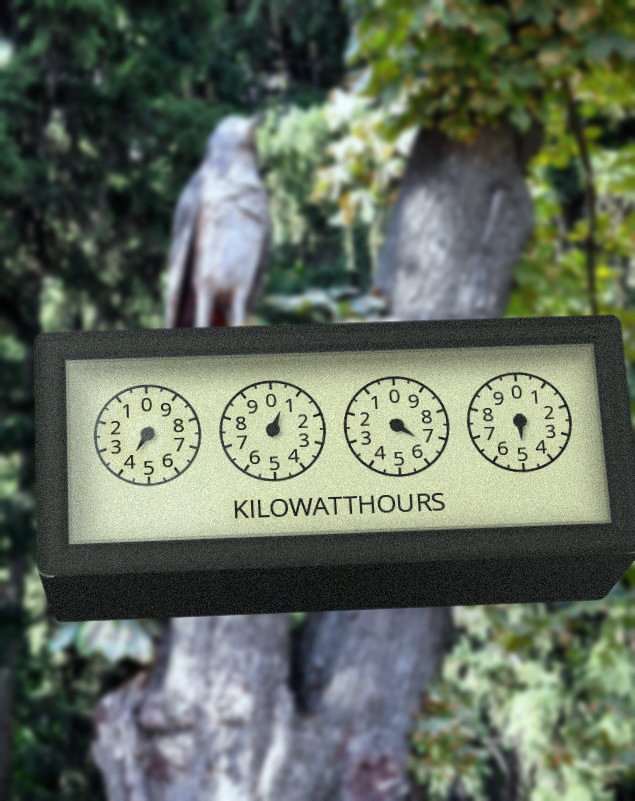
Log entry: 4065 kWh
